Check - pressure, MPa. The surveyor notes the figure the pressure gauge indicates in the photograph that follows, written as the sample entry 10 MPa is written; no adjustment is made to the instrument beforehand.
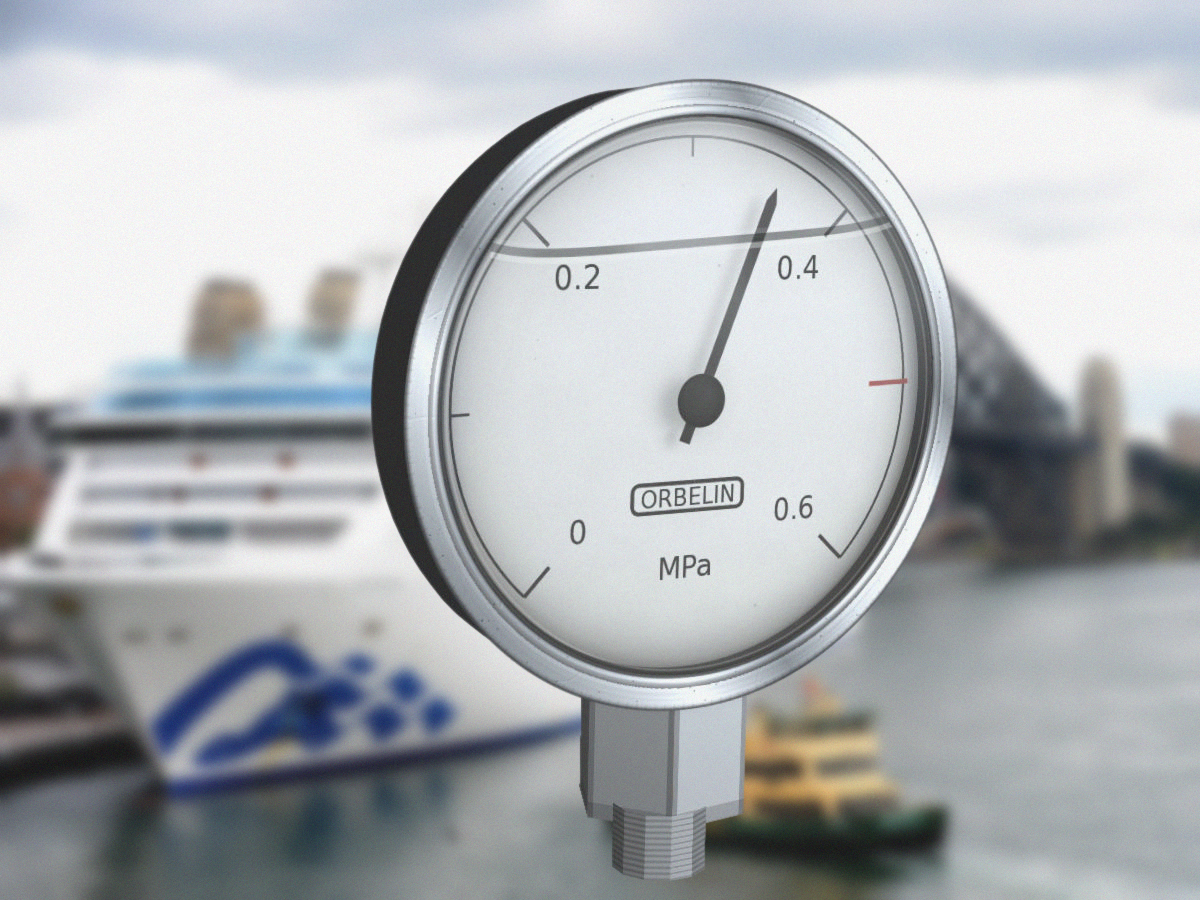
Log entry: 0.35 MPa
